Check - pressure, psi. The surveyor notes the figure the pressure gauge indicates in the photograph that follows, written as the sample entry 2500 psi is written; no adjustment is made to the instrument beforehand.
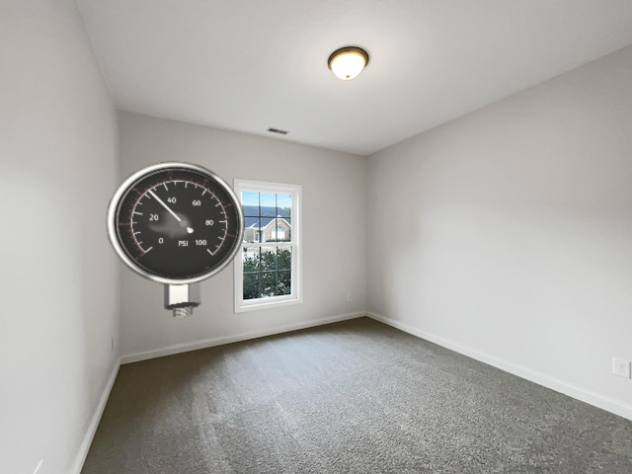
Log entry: 32.5 psi
